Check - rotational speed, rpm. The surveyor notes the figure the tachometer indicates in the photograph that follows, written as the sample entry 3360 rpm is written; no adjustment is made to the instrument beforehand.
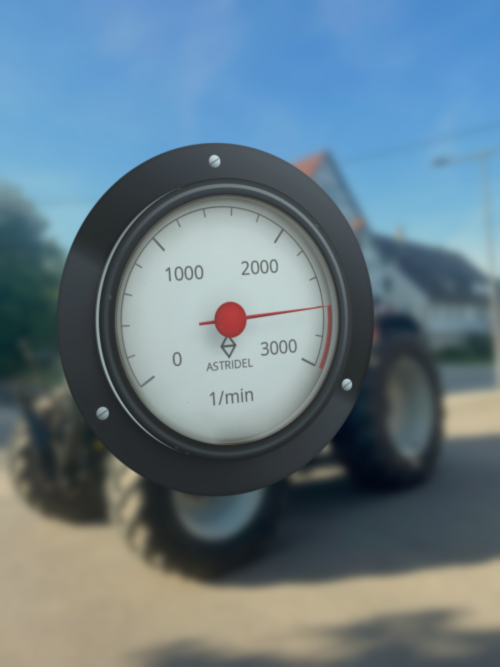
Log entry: 2600 rpm
